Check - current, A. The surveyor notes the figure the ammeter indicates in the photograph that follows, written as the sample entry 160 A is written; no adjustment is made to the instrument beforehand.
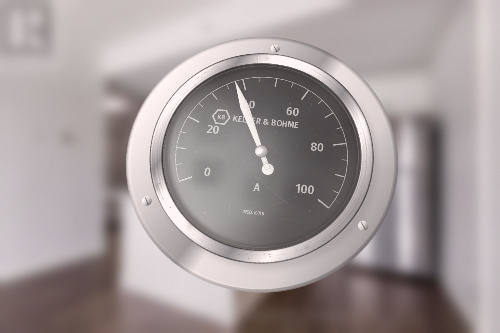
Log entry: 37.5 A
